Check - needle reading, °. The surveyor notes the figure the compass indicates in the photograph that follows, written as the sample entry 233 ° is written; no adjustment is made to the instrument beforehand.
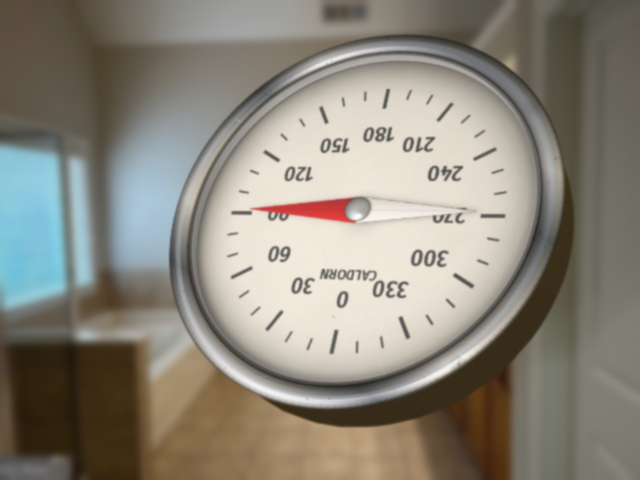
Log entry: 90 °
